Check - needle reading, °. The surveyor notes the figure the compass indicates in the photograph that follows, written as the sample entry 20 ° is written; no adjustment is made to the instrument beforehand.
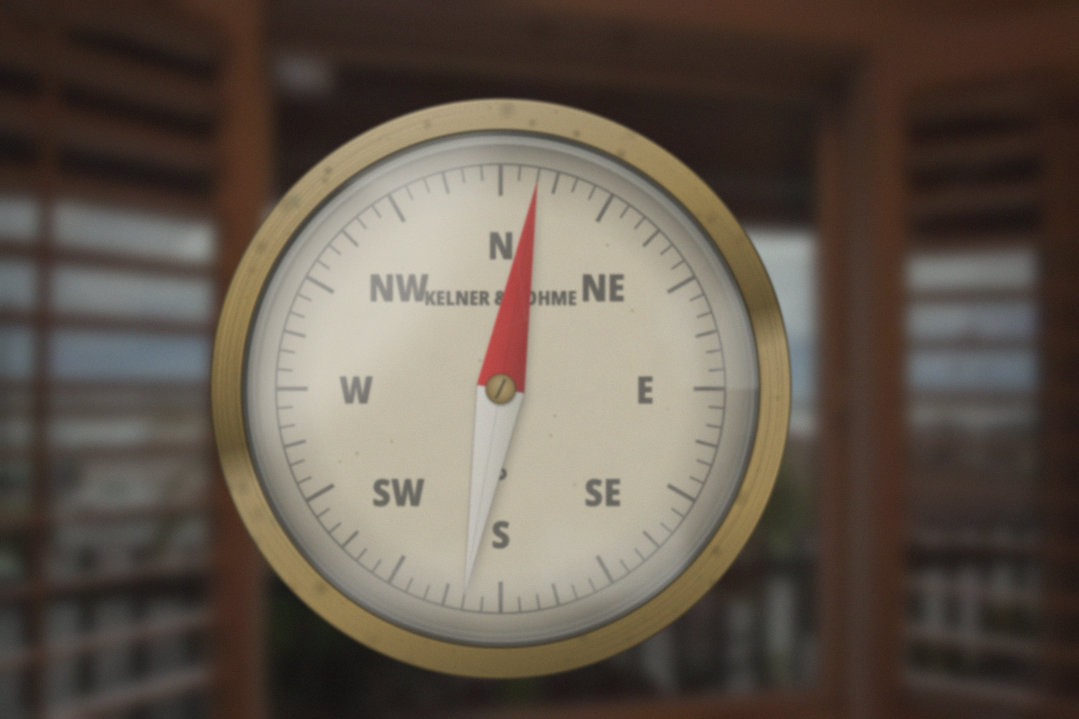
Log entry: 10 °
